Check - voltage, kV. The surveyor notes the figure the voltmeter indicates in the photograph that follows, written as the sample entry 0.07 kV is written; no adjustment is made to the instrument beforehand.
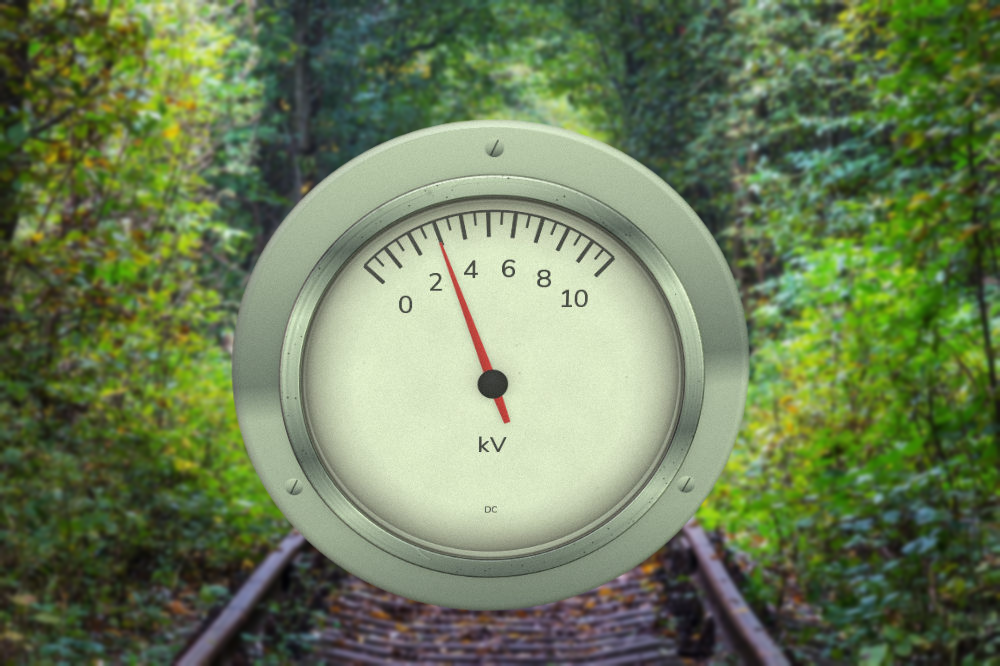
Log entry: 3 kV
